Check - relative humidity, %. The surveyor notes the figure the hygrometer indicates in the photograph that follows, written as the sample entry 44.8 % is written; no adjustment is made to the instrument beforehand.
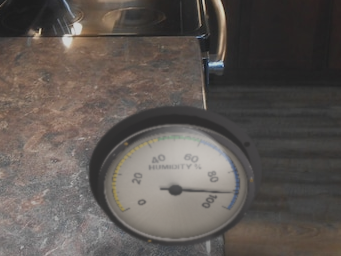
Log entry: 90 %
